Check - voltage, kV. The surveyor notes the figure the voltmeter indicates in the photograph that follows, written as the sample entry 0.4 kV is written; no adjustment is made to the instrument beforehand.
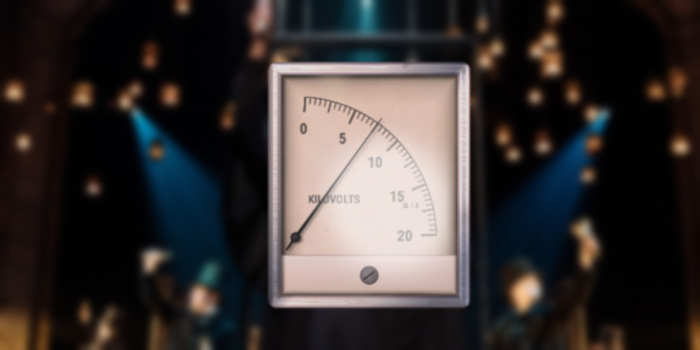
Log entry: 7.5 kV
